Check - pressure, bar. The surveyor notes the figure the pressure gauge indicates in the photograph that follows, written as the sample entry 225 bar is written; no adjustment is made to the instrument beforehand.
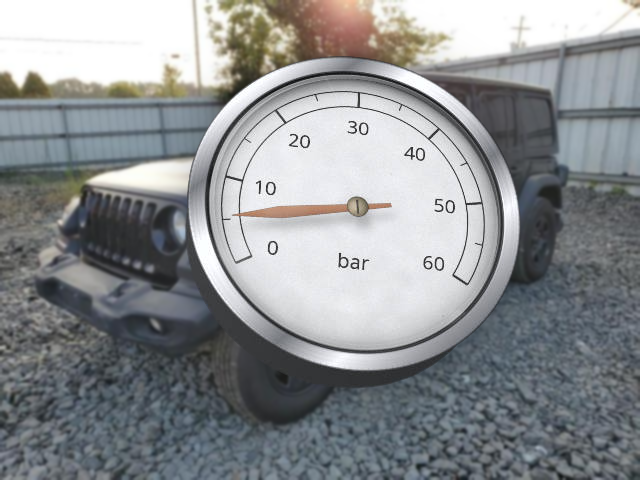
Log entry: 5 bar
